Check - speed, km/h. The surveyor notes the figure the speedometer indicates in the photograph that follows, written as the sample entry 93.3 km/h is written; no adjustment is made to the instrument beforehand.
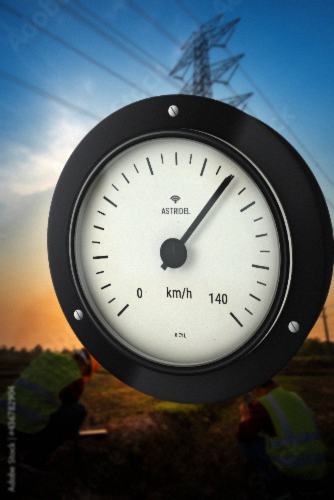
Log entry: 90 km/h
